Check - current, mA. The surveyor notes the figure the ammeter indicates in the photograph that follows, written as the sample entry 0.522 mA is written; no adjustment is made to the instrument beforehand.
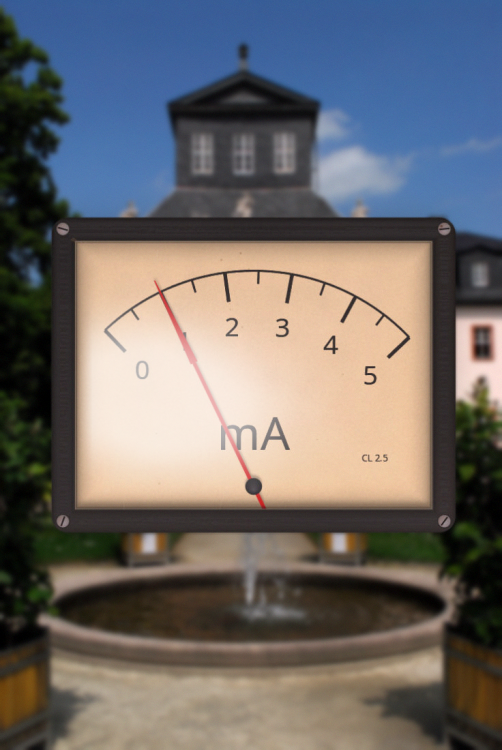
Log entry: 1 mA
